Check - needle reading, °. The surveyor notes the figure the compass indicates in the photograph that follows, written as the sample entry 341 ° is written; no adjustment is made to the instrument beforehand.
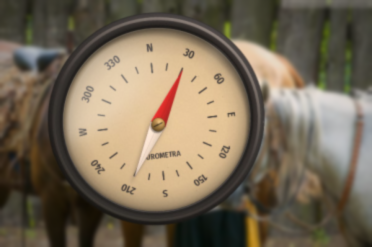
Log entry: 30 °
